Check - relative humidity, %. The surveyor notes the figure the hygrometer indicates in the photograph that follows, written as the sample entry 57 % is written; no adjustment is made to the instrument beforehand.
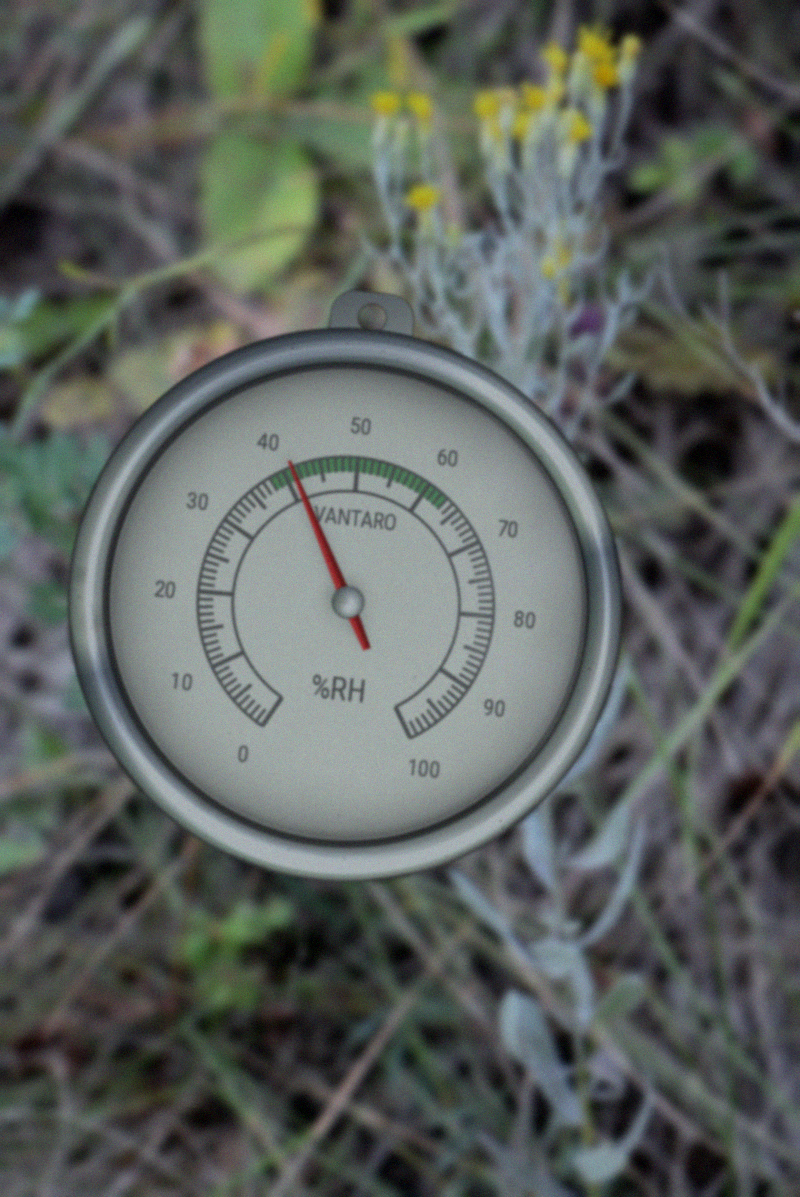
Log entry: 41 %
